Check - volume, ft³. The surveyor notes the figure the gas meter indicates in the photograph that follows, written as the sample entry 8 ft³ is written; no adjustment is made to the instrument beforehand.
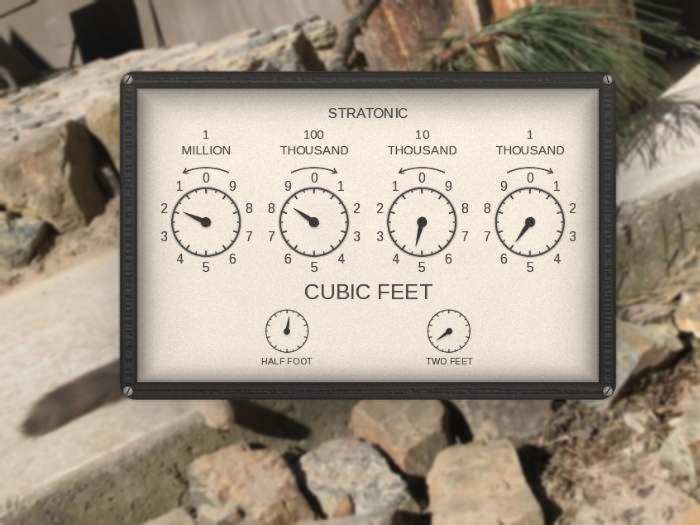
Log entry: 184600 ft³
